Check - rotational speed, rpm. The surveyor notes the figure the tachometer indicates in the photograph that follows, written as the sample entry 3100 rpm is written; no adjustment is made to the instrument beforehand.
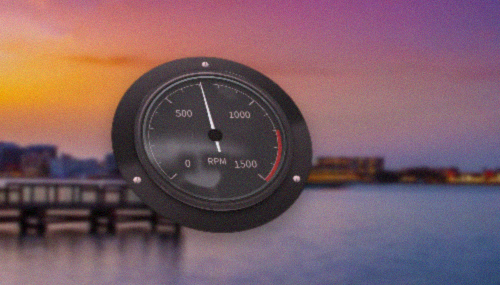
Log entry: 700 rpm
